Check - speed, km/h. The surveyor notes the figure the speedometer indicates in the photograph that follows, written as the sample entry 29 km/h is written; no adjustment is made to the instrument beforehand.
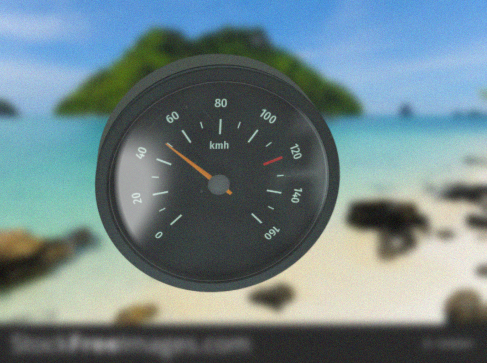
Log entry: 50 km/h
